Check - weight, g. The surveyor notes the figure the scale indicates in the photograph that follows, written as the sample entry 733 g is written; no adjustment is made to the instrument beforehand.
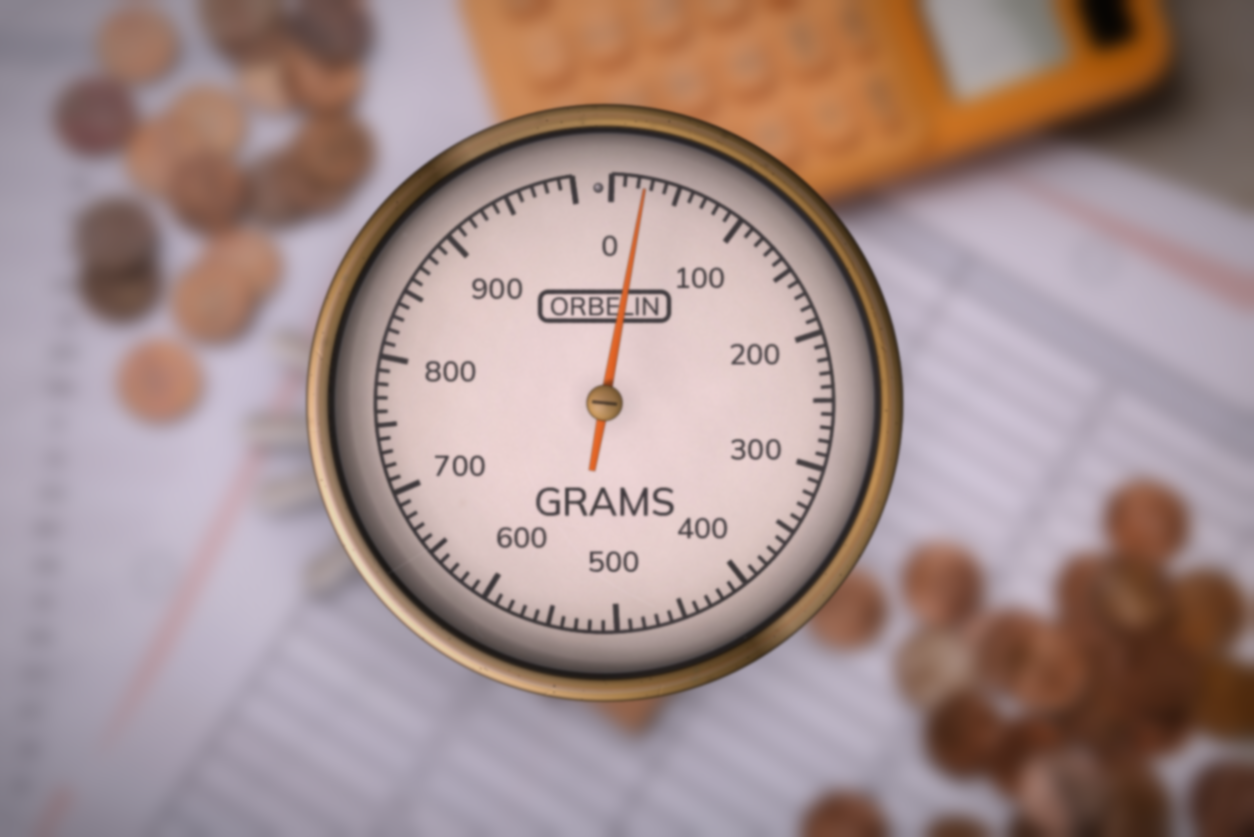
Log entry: 25 g
